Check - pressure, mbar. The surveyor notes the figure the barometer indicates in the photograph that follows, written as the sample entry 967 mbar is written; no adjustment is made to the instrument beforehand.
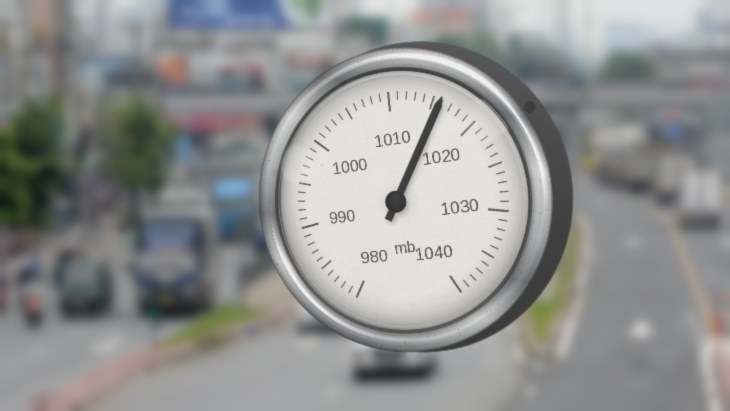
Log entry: 1016 mbar
